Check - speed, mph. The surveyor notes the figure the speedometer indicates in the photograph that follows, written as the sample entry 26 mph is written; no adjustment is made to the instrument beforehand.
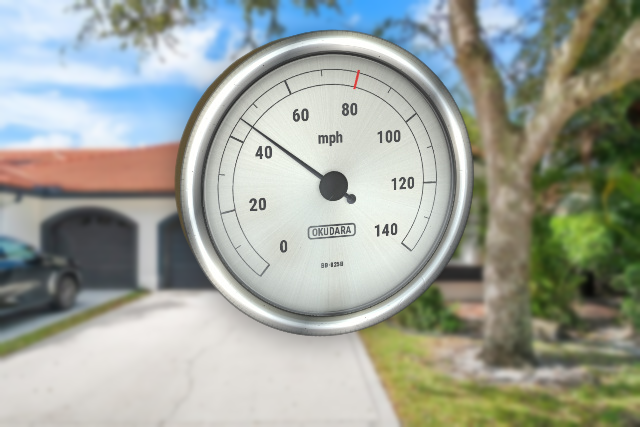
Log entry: 45 mph
